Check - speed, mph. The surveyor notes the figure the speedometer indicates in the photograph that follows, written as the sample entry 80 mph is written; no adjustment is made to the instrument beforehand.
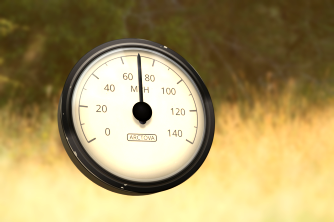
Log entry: 70 mph
